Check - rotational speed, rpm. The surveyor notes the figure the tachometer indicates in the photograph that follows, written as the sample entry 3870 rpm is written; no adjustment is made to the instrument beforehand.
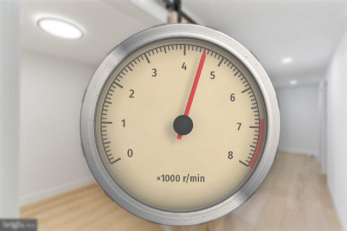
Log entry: 4500 rpm
